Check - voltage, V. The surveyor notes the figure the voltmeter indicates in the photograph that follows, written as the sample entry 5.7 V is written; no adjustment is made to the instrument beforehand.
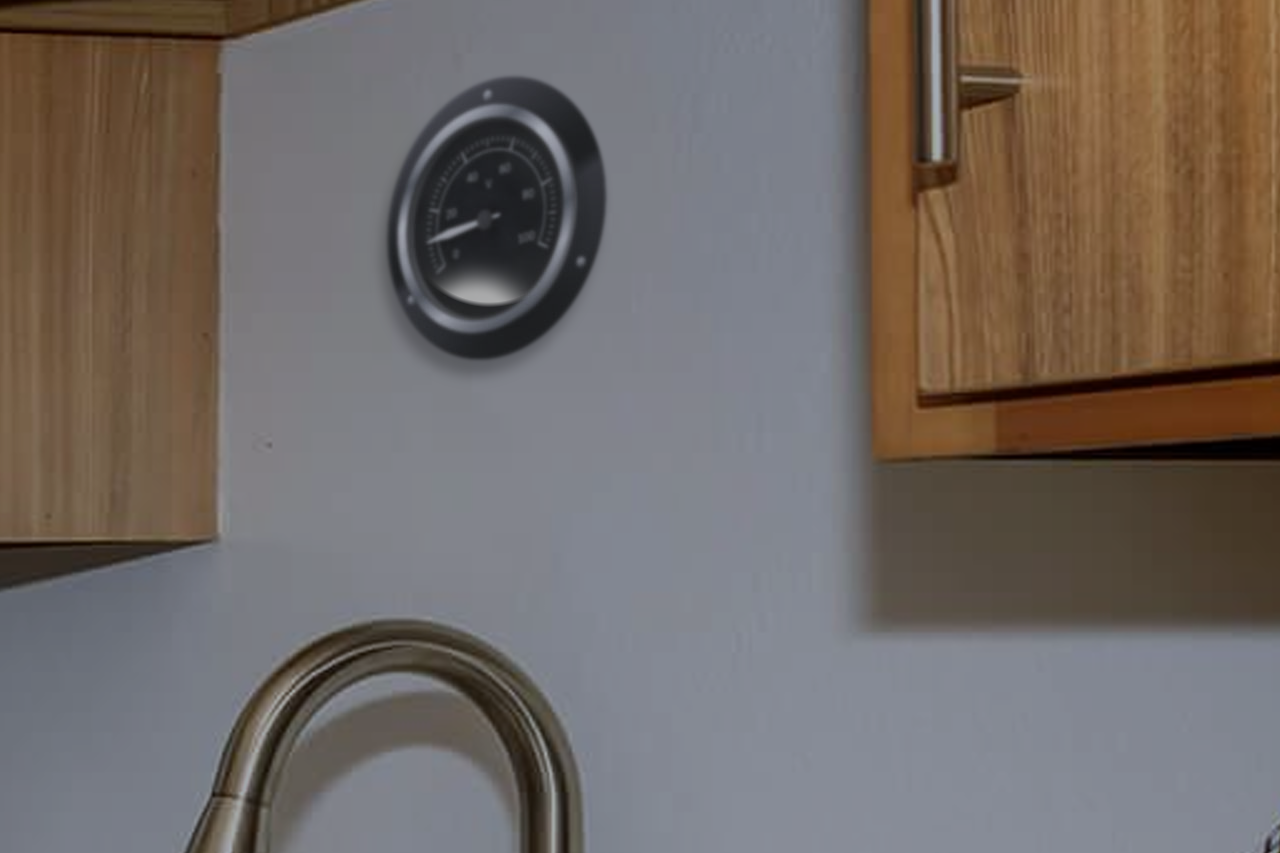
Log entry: 10 V
